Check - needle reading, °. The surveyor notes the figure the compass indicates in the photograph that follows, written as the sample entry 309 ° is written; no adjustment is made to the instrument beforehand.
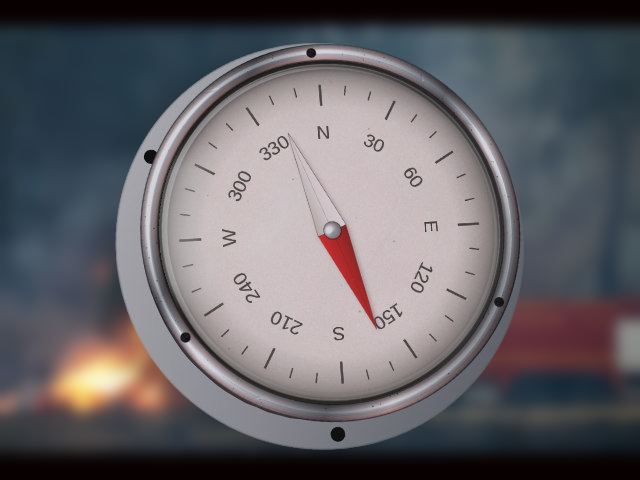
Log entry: 160 °
